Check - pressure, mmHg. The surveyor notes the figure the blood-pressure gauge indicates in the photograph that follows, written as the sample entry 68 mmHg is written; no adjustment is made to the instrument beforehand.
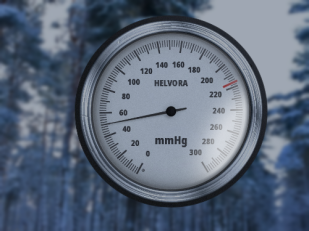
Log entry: 50 mmHg
